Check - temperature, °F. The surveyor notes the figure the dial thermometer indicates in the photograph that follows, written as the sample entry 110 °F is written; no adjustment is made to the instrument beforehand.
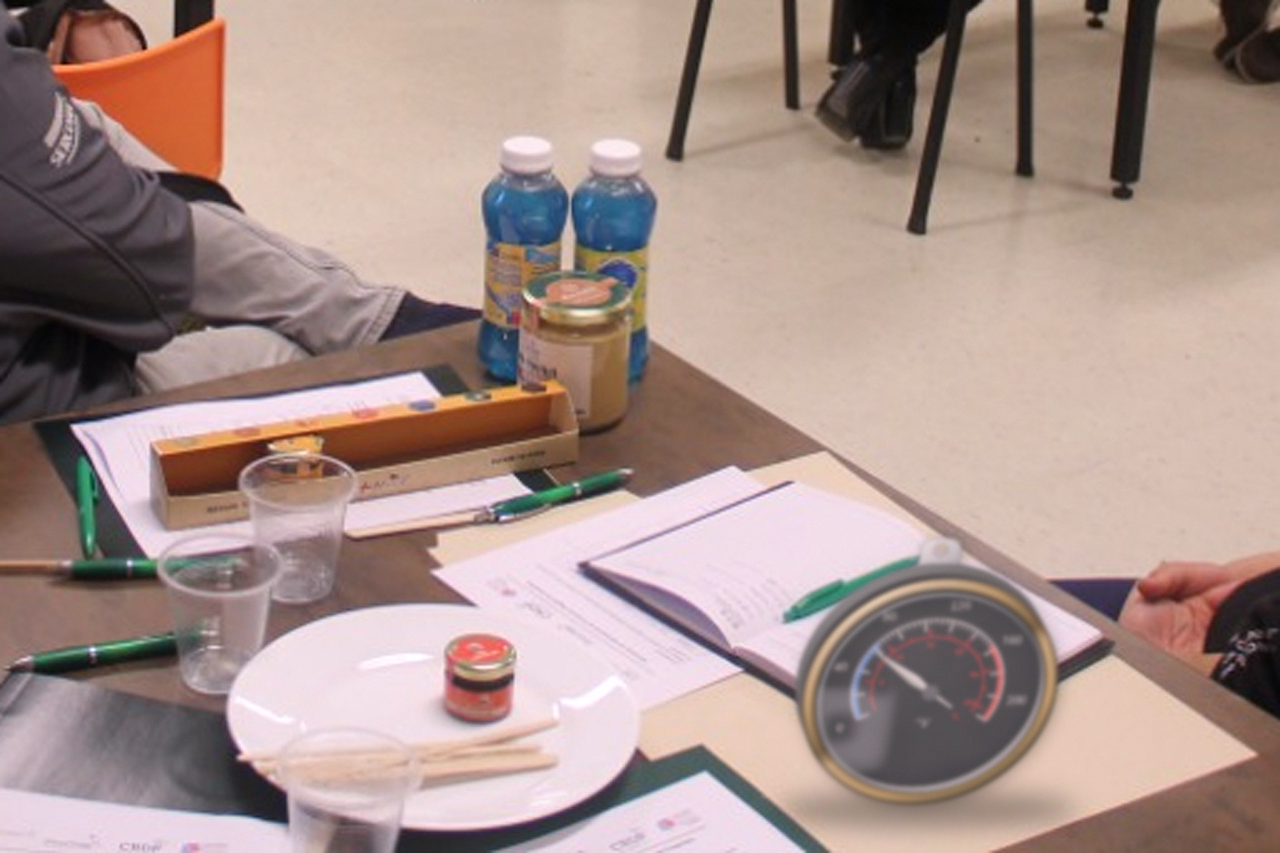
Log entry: 60 °F
